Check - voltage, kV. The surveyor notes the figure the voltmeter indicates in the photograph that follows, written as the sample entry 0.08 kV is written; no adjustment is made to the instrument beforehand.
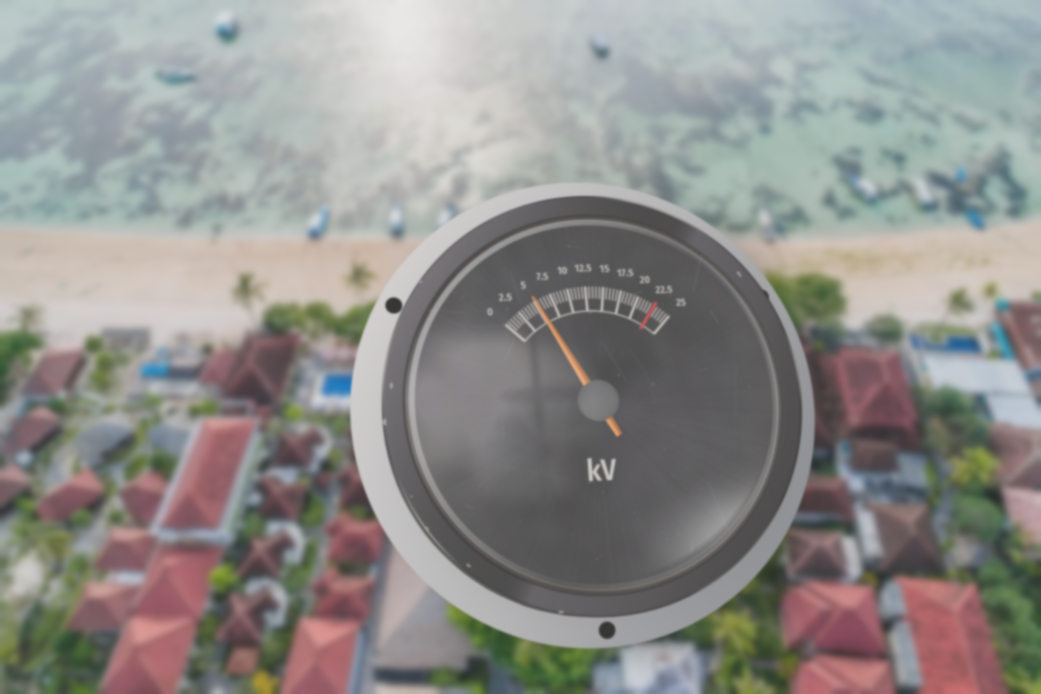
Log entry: 5 kV
